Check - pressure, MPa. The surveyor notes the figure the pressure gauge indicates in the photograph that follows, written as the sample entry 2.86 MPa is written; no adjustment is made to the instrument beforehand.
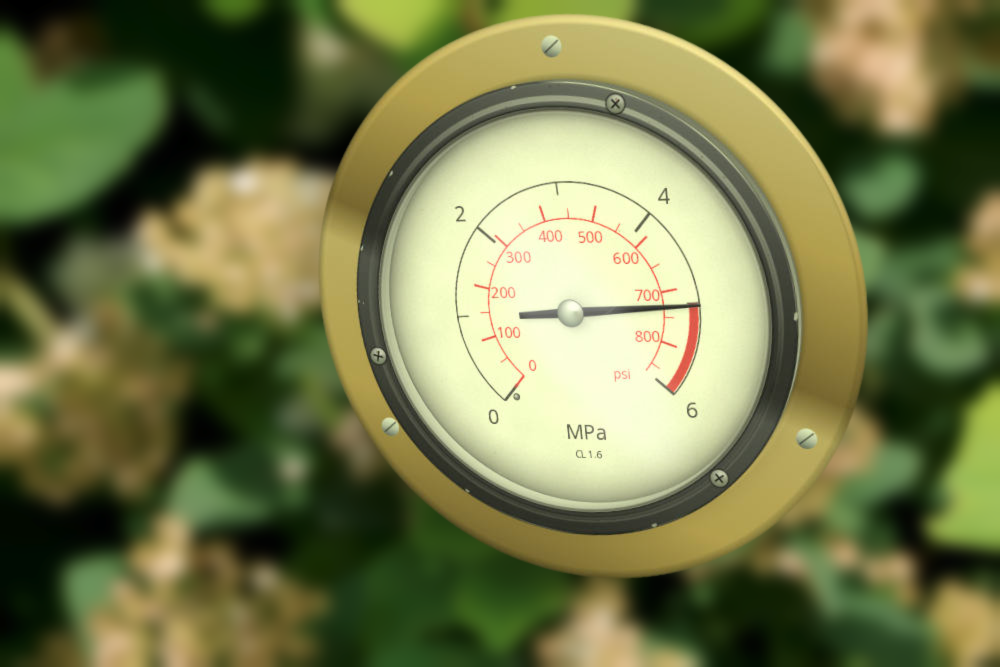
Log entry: 5 MPa
